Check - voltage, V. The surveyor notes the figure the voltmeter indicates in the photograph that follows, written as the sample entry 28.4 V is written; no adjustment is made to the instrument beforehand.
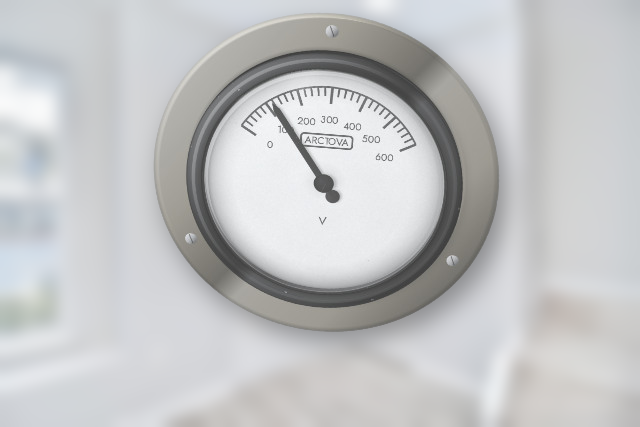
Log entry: 120 V
